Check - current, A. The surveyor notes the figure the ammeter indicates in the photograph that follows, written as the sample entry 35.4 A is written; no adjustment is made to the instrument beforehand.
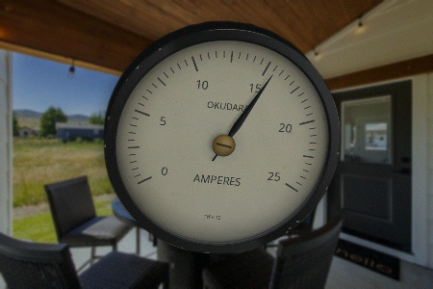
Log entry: 15.5 A
